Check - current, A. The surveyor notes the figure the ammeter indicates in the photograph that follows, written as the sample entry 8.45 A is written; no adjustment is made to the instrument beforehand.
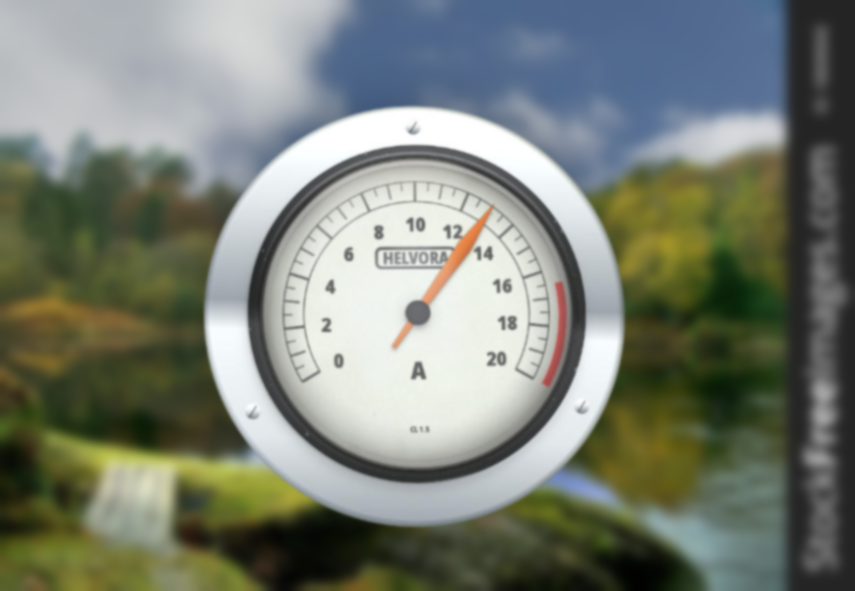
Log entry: 13 A
